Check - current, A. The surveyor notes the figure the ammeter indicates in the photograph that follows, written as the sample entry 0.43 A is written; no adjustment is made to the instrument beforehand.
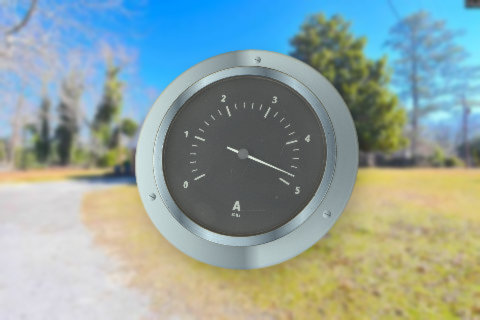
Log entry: 4.8 A
